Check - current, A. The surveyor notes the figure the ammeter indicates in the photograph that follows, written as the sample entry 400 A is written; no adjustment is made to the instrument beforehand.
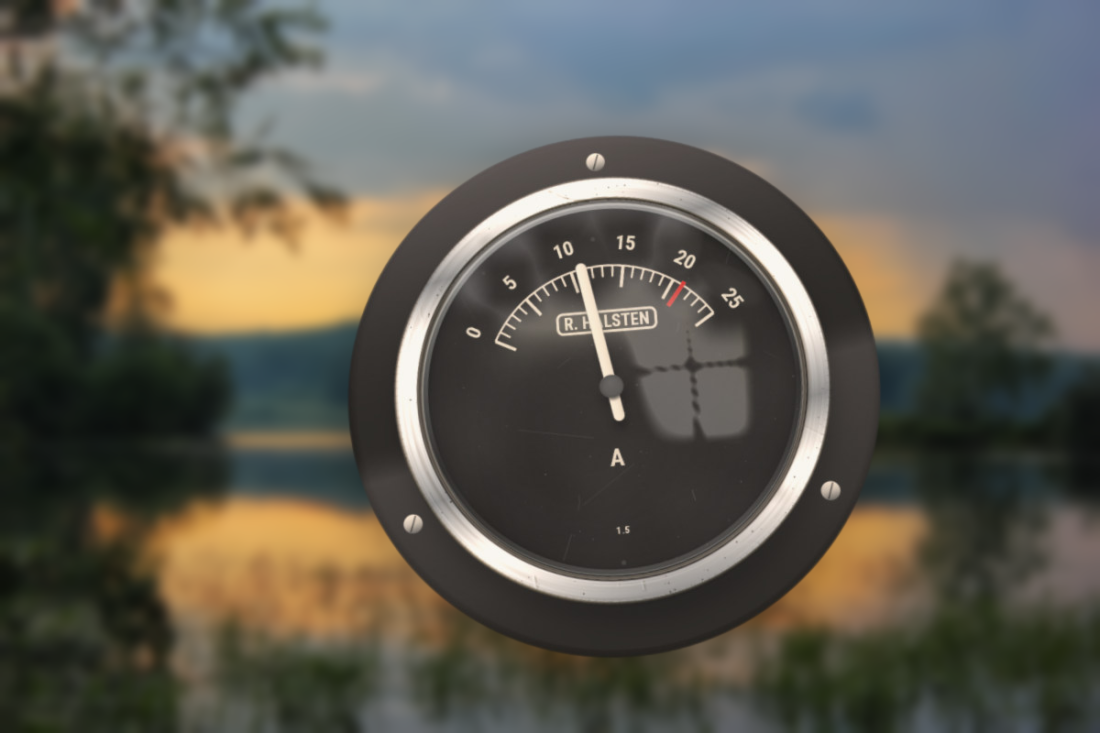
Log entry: 11 A
